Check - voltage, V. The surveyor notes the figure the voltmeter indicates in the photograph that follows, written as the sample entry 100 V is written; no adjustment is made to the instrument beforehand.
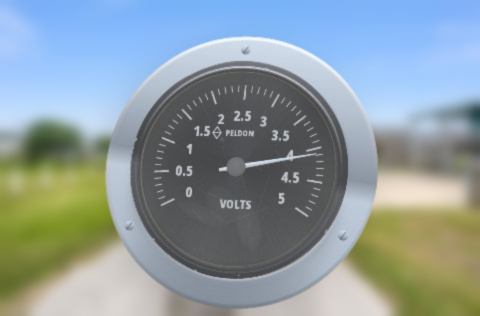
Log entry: 4.1 V
